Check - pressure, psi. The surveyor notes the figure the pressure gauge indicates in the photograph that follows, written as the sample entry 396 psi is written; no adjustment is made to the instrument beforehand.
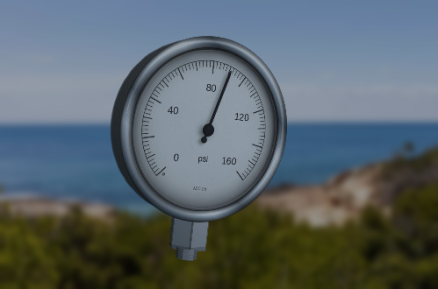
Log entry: 90 psi
